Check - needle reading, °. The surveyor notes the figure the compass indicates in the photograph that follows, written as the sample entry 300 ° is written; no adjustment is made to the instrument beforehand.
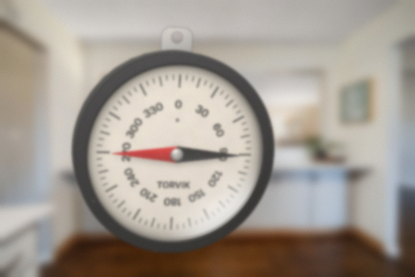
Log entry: 270 °
